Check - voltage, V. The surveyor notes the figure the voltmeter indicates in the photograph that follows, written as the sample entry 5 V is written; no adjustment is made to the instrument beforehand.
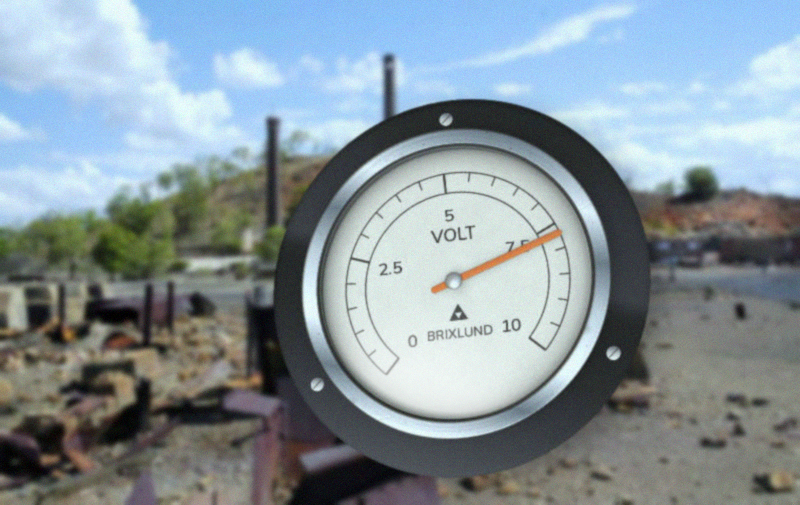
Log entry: 7.75 V
